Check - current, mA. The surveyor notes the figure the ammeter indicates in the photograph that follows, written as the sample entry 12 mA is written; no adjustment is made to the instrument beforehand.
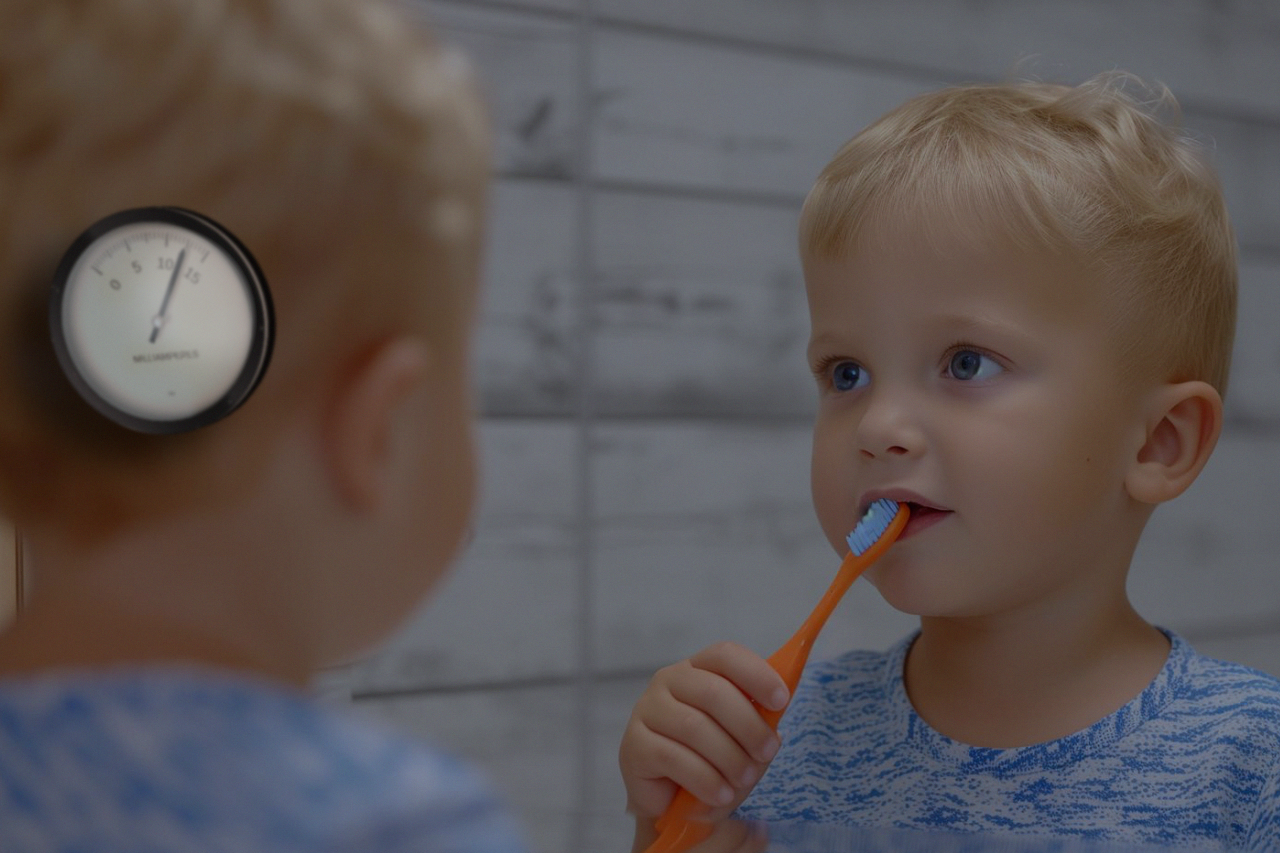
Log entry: 12.5 mA
